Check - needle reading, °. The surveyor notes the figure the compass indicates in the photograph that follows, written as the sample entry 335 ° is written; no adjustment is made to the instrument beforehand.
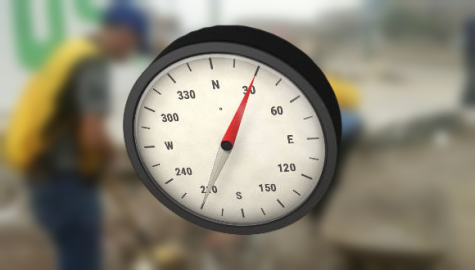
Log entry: 30 °
